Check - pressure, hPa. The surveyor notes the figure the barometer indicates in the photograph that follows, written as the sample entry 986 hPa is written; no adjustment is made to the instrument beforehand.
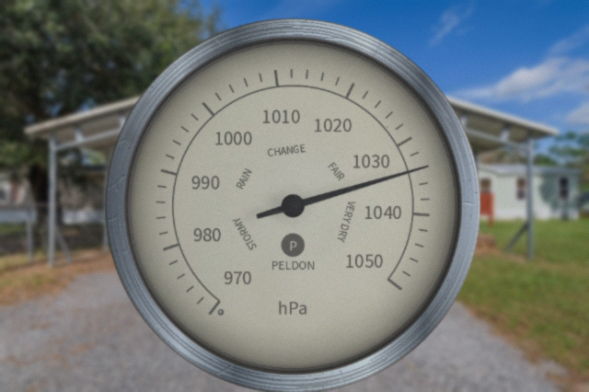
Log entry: 1034 hPa
